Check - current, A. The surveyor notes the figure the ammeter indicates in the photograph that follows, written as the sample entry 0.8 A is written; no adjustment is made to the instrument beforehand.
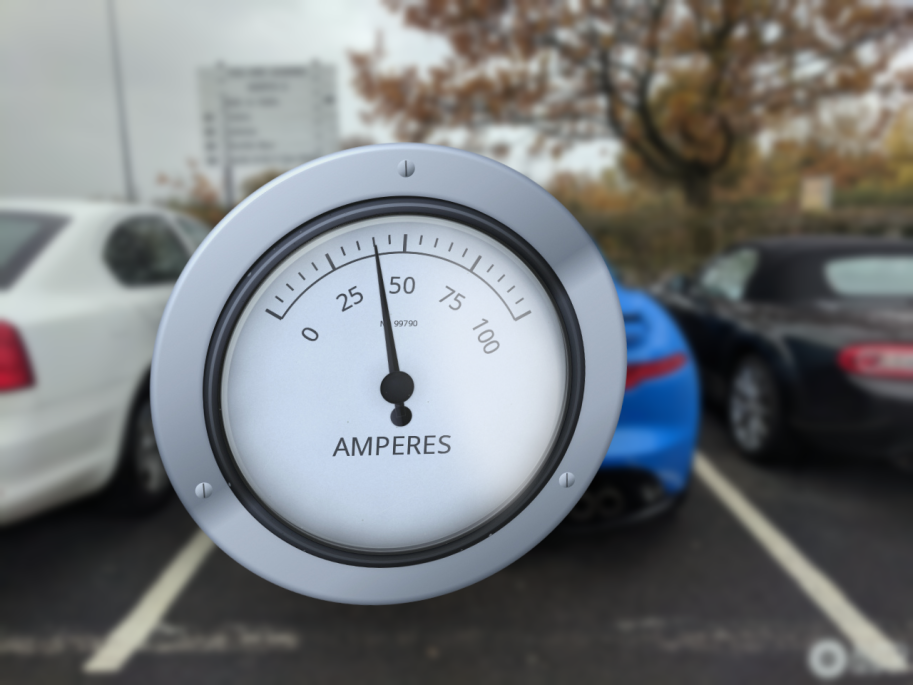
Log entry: 40 A
